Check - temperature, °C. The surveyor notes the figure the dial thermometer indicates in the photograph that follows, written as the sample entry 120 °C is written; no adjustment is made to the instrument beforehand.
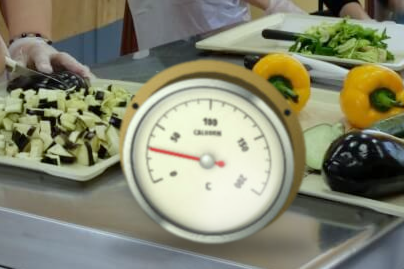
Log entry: 30 °C
